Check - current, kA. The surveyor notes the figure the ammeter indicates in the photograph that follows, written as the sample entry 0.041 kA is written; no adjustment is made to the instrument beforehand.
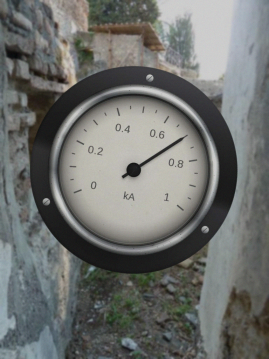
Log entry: 0.7 kA
